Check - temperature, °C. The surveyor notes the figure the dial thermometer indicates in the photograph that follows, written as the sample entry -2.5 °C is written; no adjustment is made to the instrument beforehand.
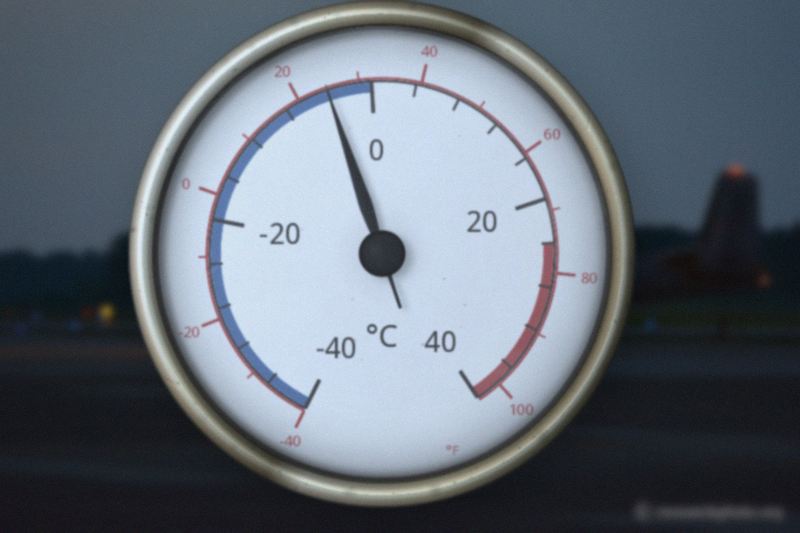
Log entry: -4 °C
